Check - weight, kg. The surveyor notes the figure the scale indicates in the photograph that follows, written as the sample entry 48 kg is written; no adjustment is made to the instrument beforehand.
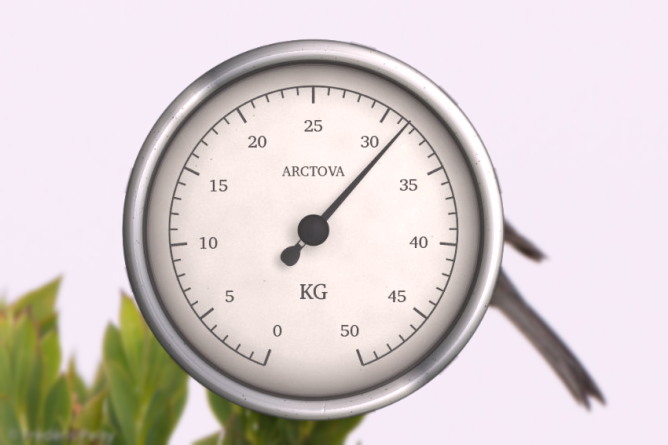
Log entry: 31.5 kg
